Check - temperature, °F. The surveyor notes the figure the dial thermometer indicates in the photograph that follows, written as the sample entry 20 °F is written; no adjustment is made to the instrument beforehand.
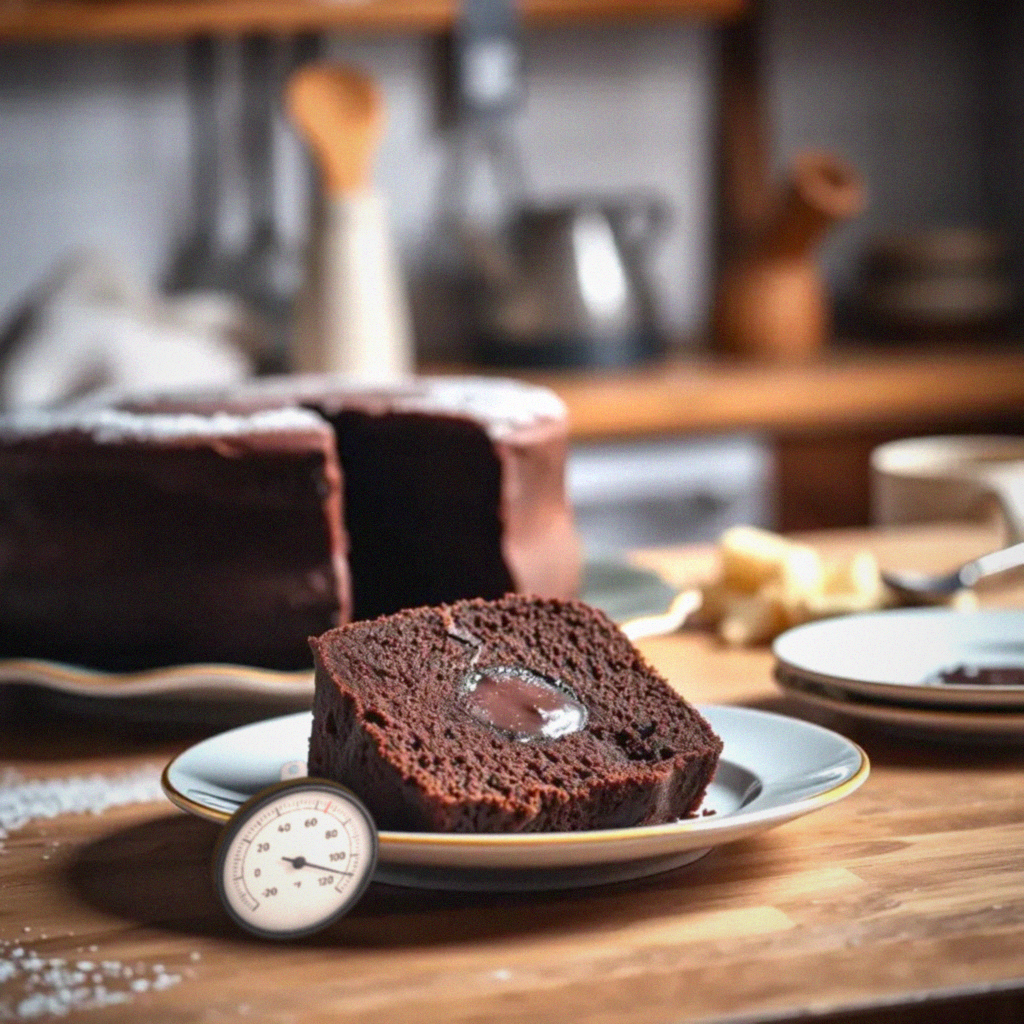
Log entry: 110 °F
